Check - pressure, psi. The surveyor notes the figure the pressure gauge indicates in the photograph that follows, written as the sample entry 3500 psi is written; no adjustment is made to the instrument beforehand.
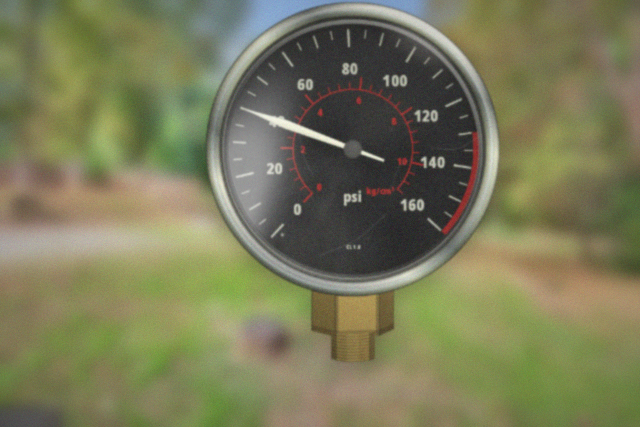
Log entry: 40 psi
